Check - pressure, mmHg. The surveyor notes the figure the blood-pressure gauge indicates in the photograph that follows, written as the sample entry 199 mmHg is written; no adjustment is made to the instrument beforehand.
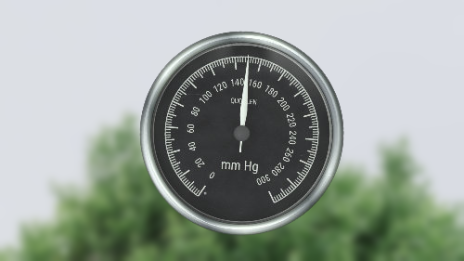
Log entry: 150 mmHg
